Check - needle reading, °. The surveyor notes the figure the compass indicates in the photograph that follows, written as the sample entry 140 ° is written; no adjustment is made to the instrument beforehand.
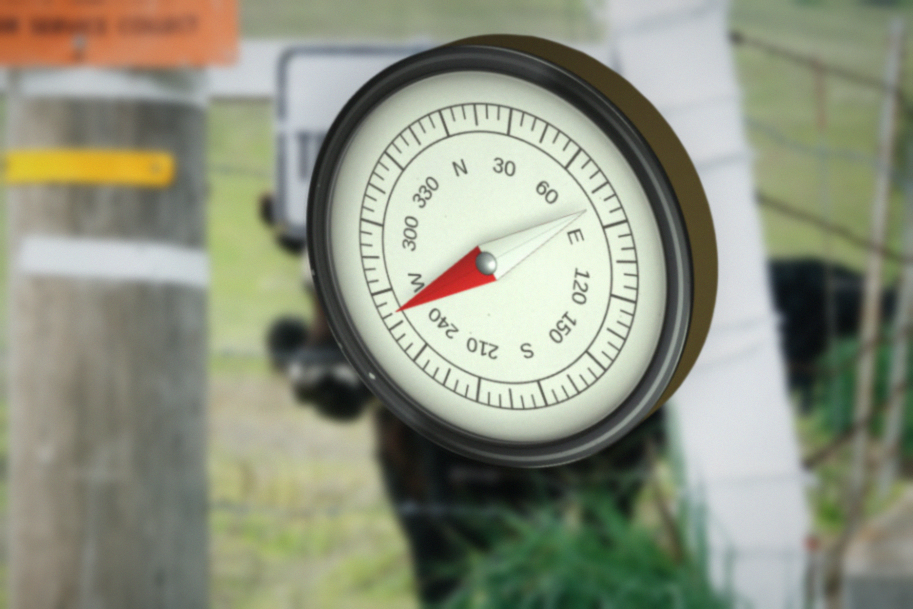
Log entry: 260 °
